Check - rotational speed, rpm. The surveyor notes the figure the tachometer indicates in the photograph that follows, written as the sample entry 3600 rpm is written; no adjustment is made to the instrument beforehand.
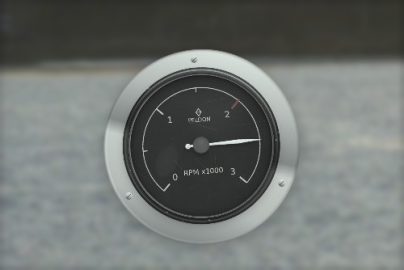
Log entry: 2500 rpm
